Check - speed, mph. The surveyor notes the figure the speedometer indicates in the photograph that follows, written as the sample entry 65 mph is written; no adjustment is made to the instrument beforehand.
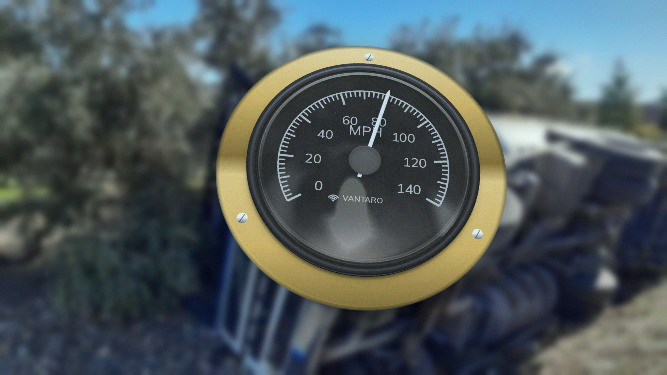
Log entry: 80 mph
